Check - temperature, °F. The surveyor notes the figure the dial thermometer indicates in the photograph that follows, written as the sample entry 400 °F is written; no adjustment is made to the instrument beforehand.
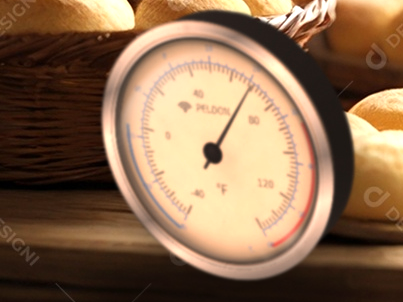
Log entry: 70 °F
